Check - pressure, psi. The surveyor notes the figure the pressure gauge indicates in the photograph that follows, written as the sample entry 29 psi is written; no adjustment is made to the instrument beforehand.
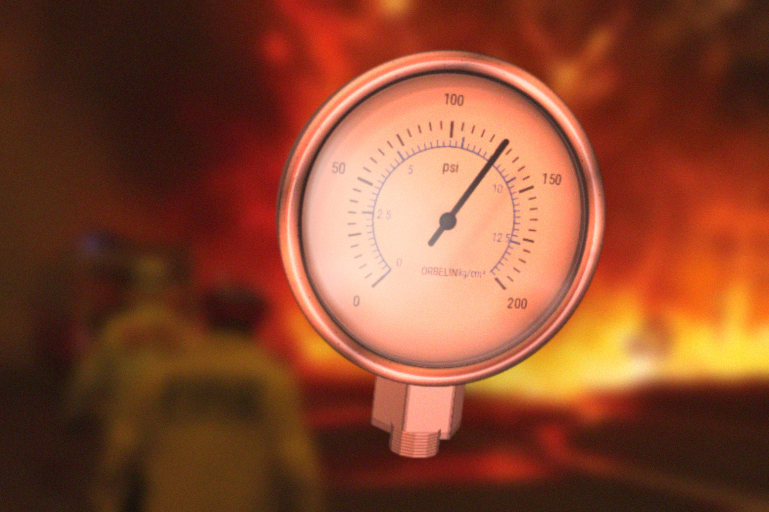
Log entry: 125 psi
